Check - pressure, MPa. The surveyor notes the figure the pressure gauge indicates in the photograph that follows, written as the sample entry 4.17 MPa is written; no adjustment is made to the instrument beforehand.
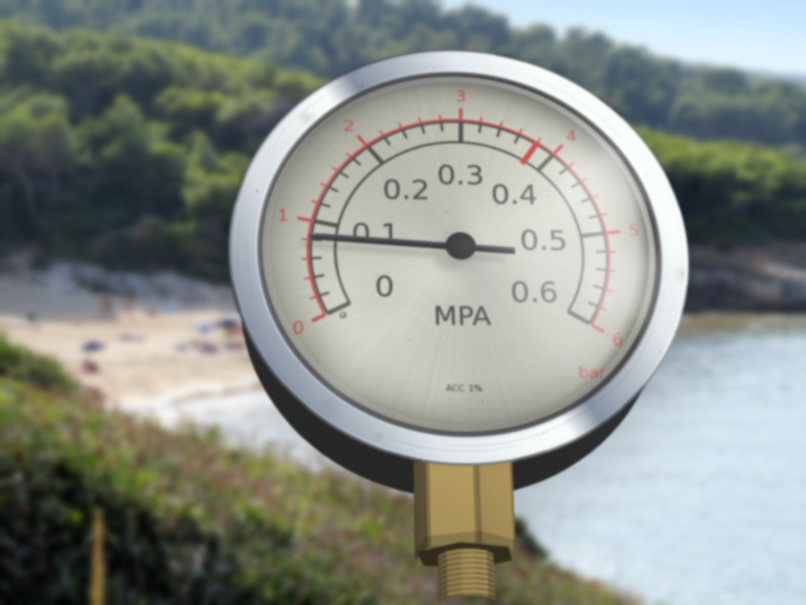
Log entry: 0.08 MPa
